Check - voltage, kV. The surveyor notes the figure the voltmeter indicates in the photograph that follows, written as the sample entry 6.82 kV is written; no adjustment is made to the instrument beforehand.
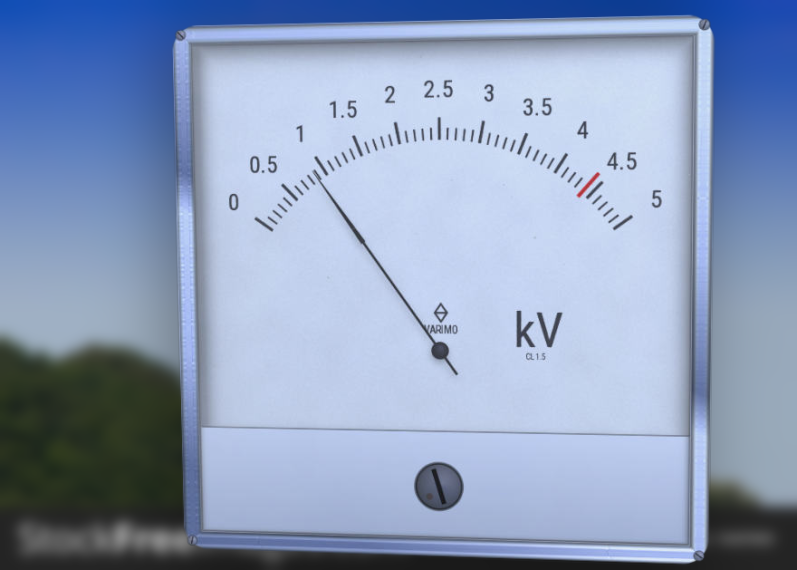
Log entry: 0.9 kV
